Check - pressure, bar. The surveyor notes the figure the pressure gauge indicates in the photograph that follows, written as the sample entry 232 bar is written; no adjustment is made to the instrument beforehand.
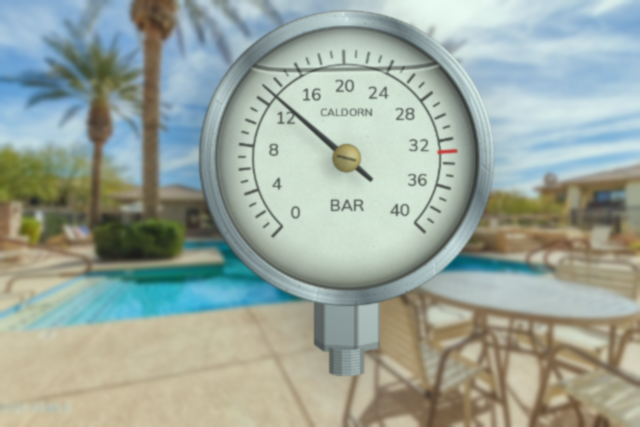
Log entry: 13 bar
